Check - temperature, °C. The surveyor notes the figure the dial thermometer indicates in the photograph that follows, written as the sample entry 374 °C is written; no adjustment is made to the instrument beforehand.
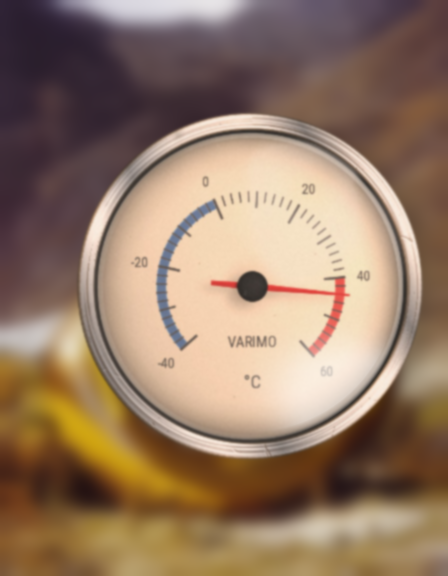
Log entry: 44 °C
